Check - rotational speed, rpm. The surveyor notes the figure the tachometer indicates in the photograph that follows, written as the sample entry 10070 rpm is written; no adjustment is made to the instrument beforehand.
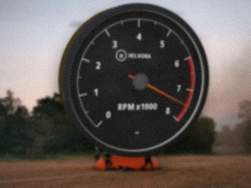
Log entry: 7500 rpm
